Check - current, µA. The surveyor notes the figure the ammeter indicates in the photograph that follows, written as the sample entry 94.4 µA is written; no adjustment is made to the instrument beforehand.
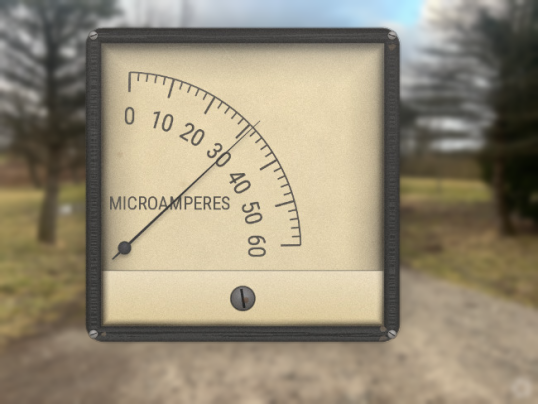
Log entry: 31 µA
